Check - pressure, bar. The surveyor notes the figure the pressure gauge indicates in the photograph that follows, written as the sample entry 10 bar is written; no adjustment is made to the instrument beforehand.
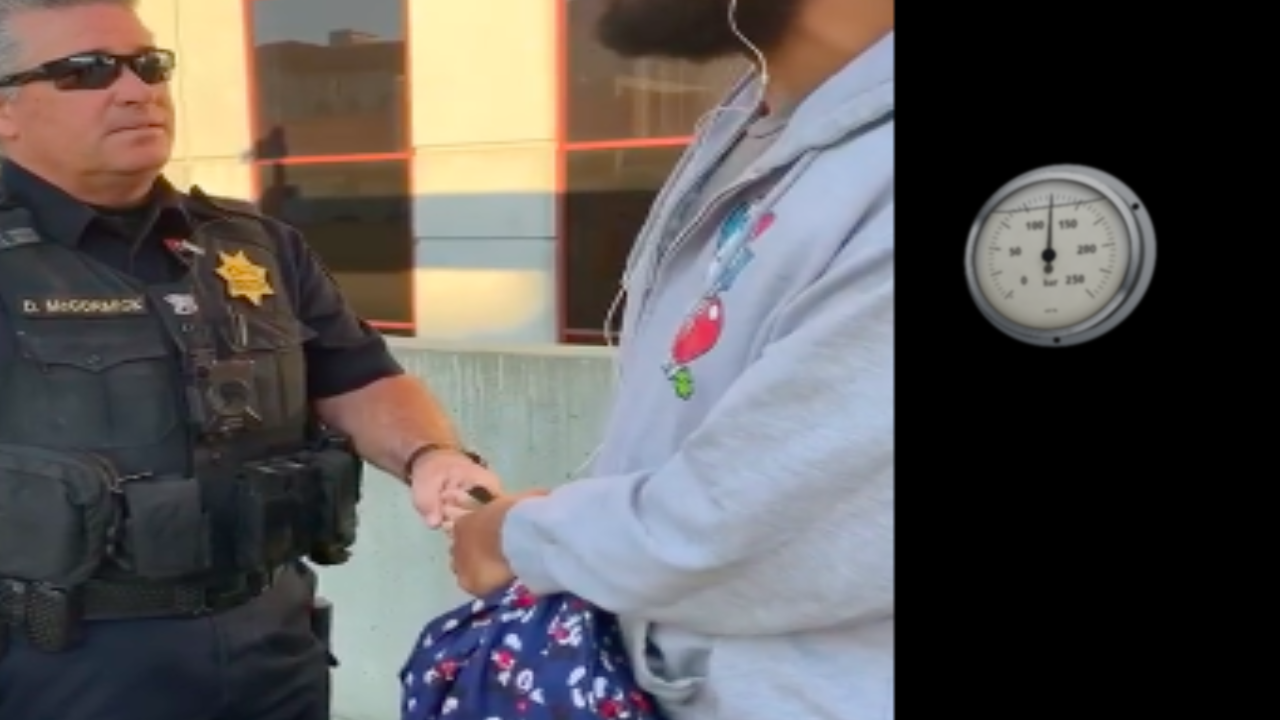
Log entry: 125 bar
